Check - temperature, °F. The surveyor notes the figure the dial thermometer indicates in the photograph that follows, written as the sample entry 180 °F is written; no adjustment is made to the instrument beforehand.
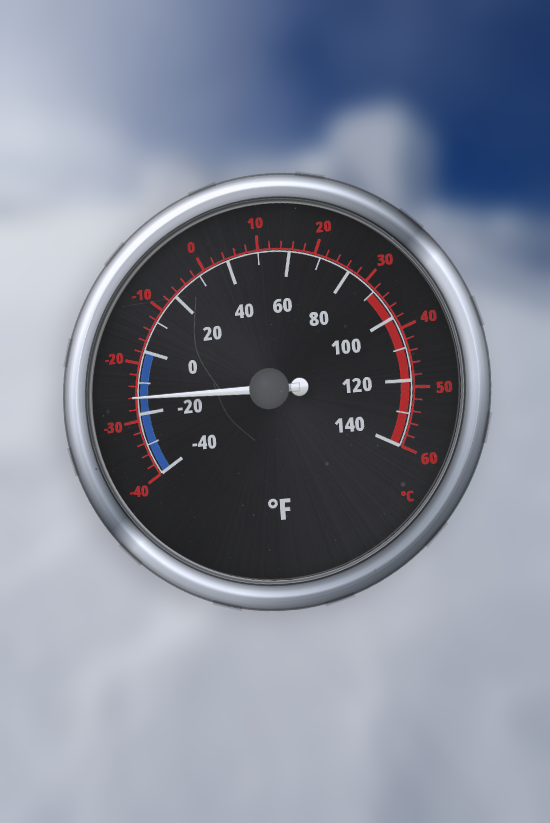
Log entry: -15 °F
